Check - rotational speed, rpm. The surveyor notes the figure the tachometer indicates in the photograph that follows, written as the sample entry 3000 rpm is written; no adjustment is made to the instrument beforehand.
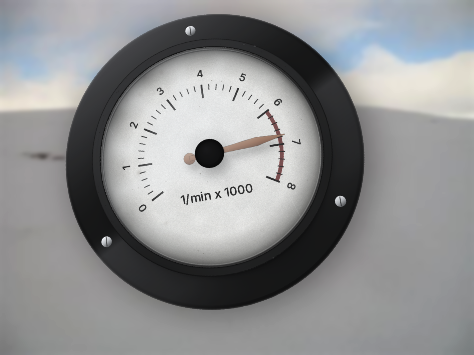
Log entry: 6800 rpm
